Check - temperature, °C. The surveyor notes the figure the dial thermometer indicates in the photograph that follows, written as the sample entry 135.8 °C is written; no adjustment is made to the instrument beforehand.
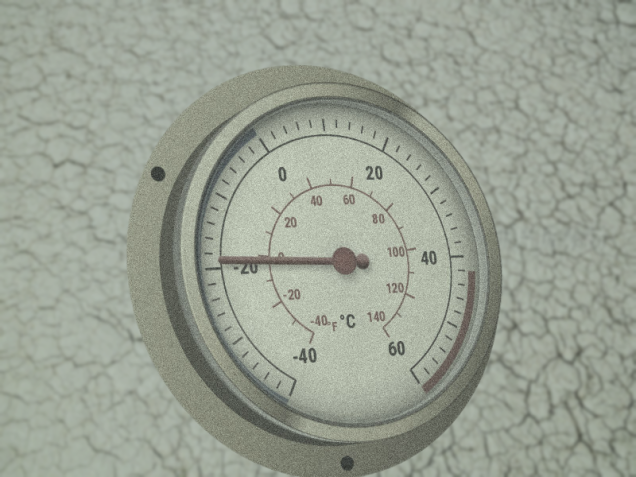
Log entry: -19 °C
